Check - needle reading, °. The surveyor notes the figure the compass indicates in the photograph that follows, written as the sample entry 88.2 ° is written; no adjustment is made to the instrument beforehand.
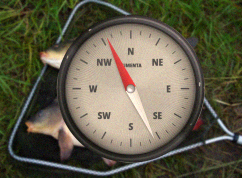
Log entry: 335 °
